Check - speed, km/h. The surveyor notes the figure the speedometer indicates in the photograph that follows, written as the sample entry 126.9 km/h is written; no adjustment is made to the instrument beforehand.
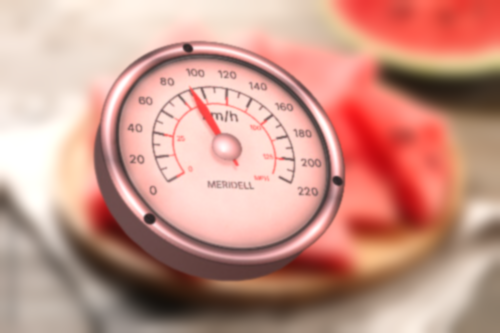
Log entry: 90 km/h
